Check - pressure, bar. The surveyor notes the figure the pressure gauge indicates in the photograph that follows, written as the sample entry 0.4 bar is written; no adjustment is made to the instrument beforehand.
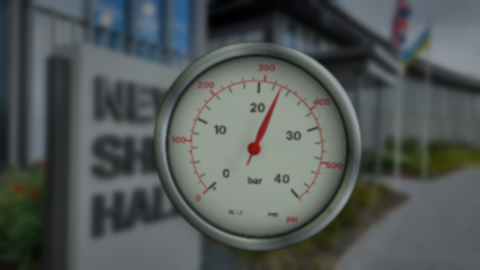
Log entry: 23 bar
